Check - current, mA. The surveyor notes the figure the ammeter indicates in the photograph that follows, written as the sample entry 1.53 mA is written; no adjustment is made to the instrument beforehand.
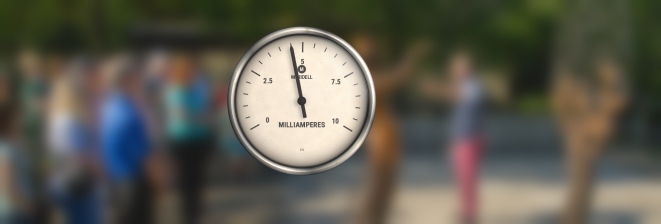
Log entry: 4.5 mA
